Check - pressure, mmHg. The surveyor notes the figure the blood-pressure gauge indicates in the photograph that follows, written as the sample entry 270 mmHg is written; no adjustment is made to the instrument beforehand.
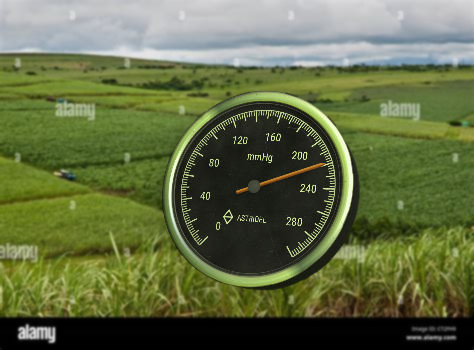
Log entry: 220 mmHg
